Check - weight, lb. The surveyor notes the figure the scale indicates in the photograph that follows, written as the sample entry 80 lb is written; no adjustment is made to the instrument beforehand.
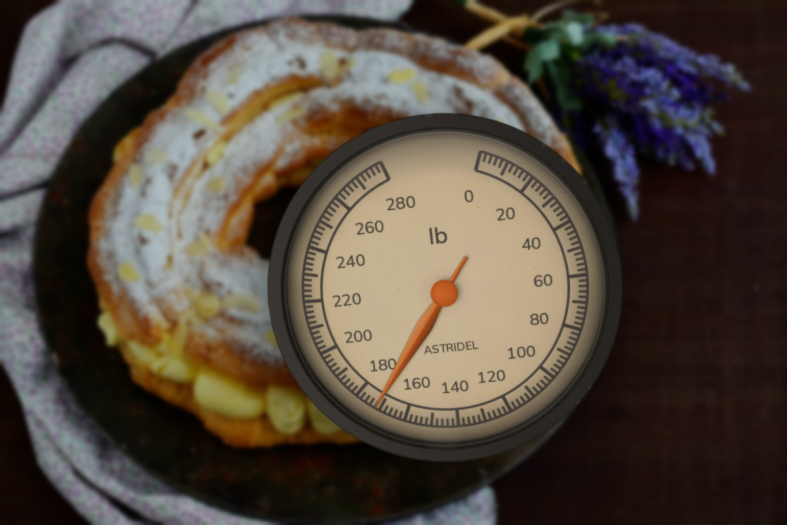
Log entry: 172 lb
